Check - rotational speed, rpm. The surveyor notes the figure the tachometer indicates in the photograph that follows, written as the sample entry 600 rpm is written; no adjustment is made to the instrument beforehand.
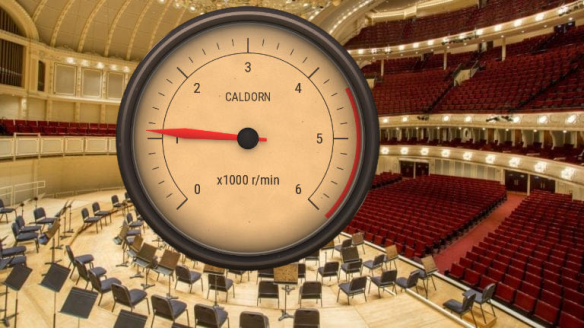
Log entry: 1100 rpm
